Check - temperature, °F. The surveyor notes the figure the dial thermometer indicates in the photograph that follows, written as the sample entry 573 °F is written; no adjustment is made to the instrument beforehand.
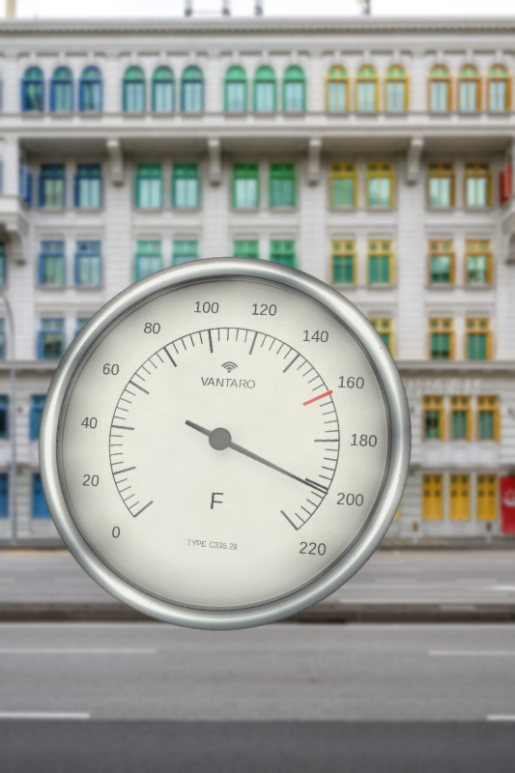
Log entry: 202 °F
